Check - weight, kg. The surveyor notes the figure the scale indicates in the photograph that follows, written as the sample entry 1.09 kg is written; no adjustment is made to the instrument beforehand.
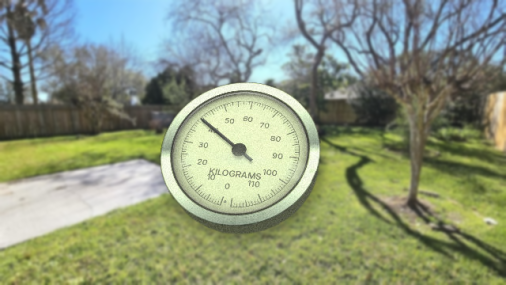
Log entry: 40 kg
